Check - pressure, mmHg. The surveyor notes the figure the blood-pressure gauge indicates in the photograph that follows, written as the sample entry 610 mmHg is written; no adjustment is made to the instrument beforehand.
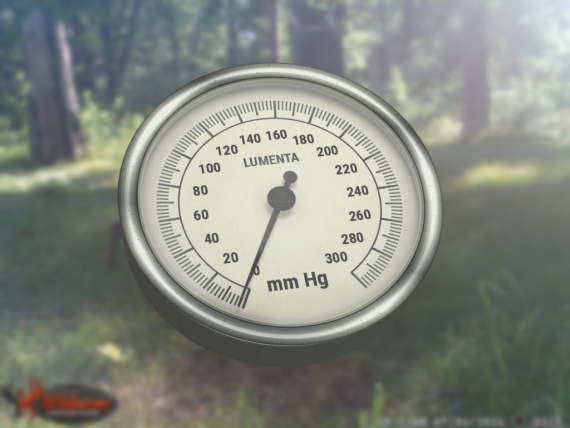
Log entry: 2 mmHg
